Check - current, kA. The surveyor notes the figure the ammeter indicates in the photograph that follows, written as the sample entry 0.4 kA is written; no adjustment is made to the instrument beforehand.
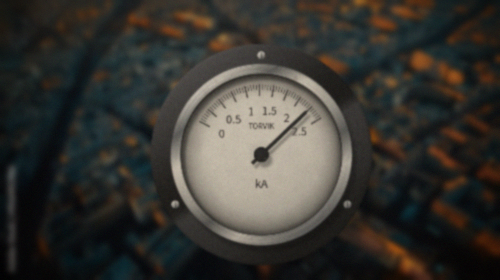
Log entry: 2.25 kA
